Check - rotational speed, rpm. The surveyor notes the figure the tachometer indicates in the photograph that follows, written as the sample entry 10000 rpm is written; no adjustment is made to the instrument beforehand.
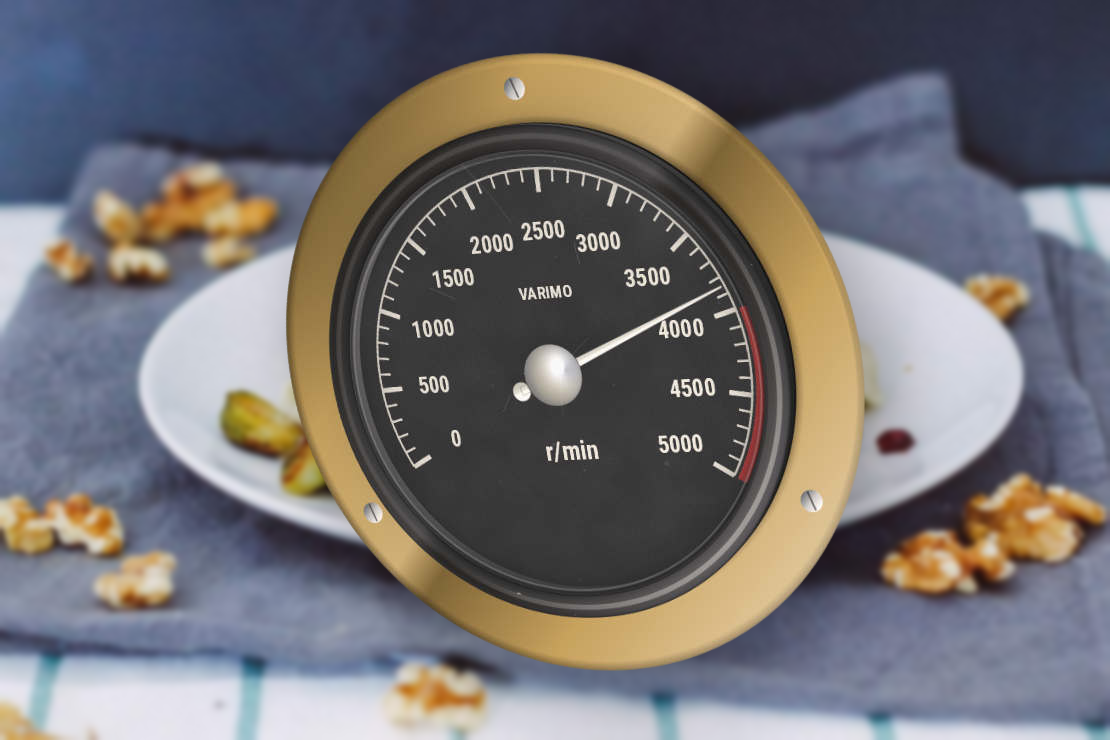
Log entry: 3850 rpm
